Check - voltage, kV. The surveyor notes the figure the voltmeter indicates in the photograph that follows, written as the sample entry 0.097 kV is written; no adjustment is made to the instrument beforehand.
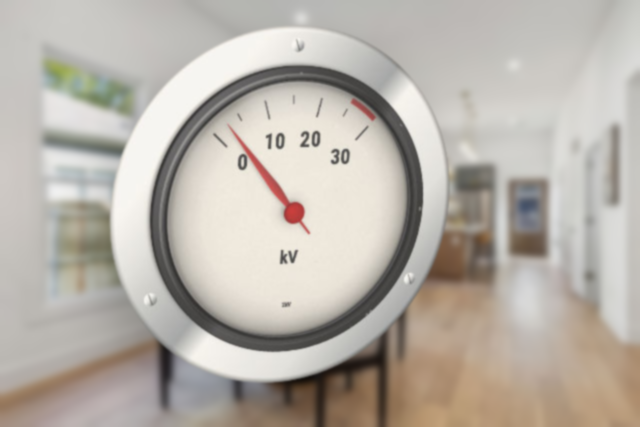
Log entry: 2.5 kV
